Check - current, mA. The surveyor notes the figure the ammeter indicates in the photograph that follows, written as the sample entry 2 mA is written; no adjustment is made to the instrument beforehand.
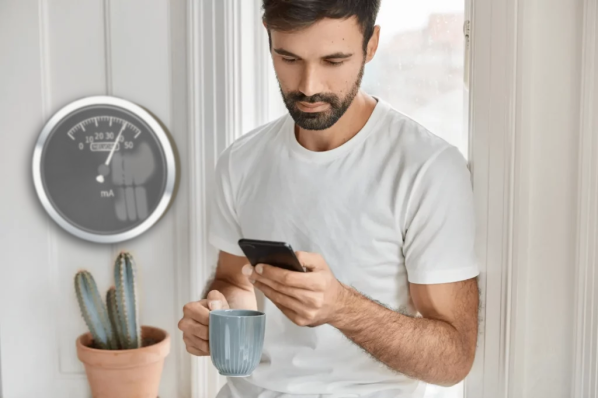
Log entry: 40 mA
